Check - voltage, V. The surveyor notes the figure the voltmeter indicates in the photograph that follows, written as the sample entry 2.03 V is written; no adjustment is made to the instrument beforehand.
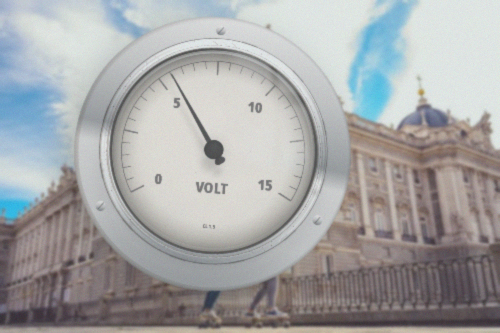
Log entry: 5.5 V
